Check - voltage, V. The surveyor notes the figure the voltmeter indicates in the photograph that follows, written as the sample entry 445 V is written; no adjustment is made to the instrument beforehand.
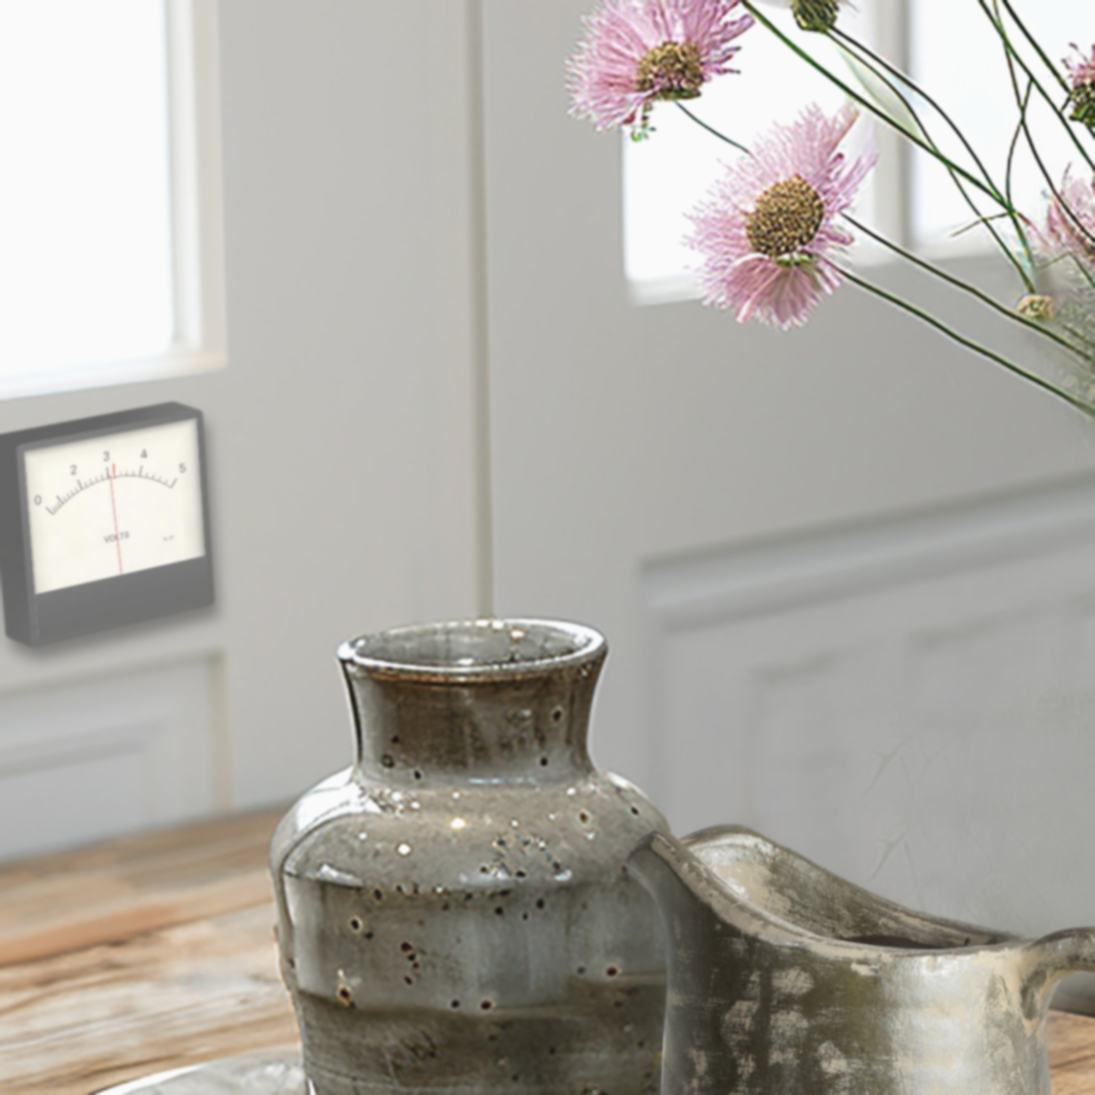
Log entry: 3 V
